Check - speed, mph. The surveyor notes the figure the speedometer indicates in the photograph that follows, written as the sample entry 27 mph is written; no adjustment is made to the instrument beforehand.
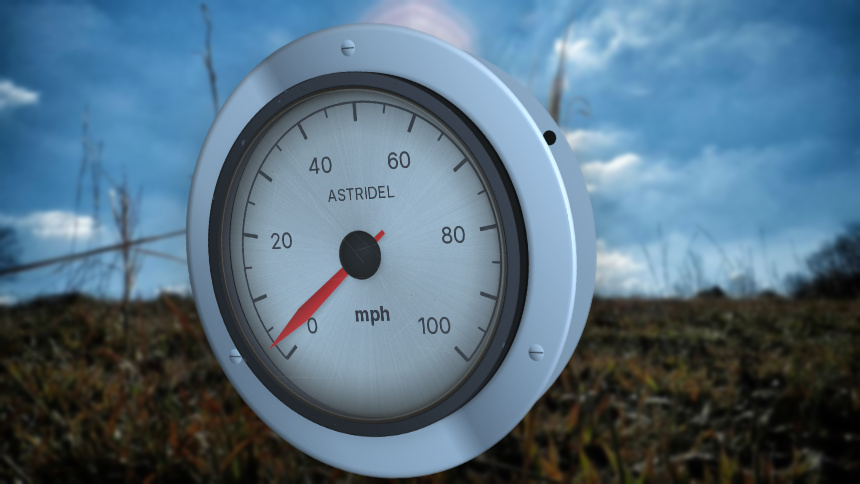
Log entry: 2.5 mph
